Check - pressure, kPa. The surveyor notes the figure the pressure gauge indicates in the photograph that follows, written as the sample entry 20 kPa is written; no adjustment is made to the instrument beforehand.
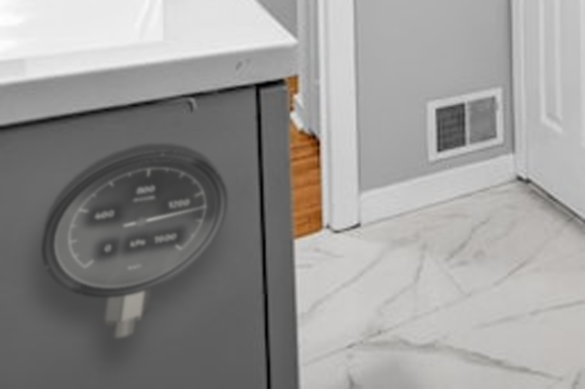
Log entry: 1300 kPa
